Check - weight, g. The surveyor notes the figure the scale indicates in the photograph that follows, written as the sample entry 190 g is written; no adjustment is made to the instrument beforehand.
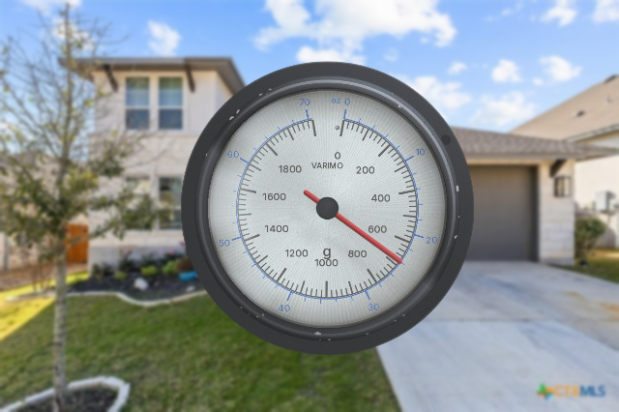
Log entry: 680 g
